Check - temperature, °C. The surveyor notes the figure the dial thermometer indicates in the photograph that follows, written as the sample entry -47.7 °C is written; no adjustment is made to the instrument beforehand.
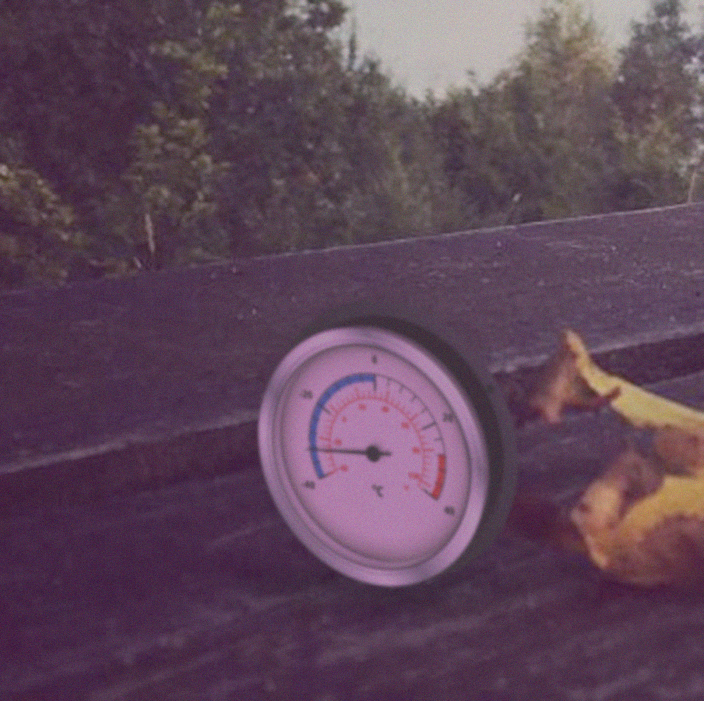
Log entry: -32 °C
